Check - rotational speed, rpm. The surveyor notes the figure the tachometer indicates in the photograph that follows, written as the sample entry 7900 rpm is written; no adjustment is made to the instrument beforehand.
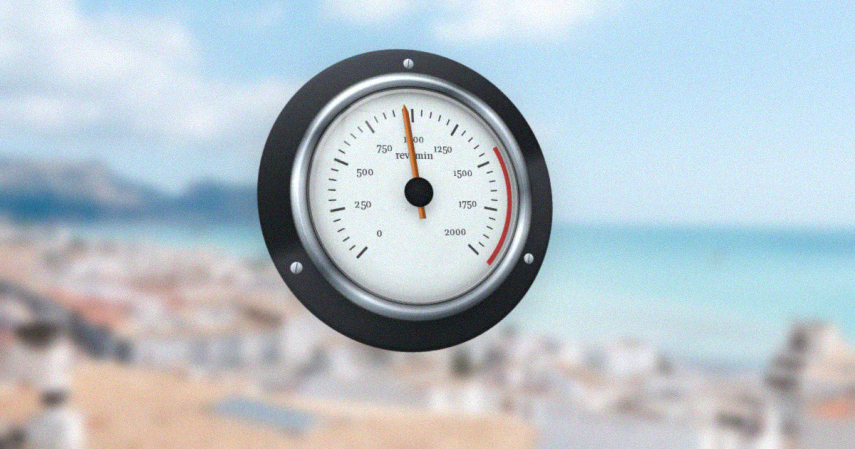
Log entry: 950 rpm
